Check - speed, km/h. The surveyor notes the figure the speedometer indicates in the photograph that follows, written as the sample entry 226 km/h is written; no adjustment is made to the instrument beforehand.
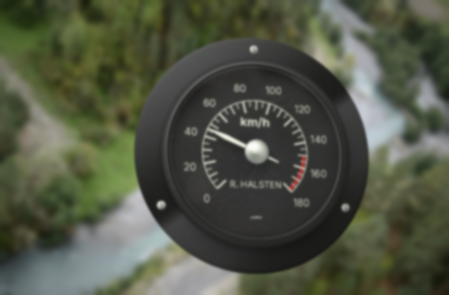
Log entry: 45 km/h
